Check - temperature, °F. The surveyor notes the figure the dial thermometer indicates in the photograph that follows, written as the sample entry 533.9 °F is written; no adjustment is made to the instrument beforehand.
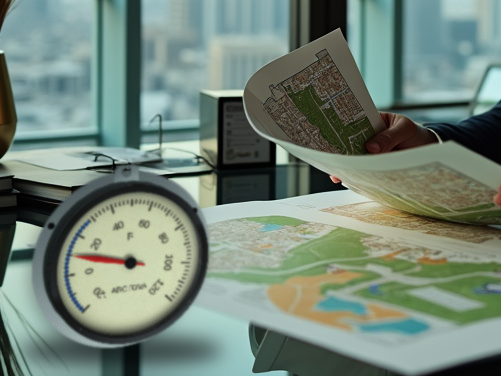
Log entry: 10 °F
